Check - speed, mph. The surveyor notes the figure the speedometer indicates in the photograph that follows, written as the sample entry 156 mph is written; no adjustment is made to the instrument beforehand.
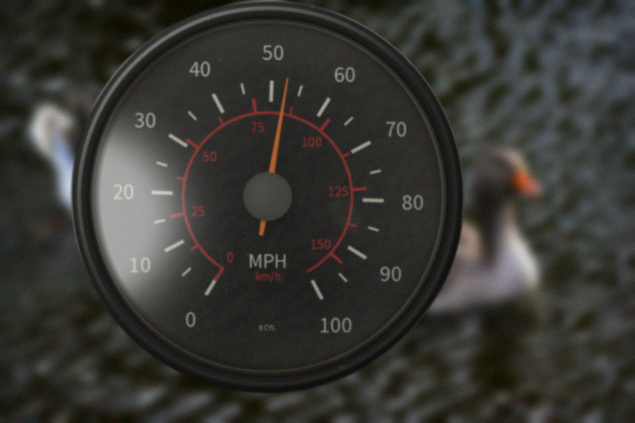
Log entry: 52.5 mph
